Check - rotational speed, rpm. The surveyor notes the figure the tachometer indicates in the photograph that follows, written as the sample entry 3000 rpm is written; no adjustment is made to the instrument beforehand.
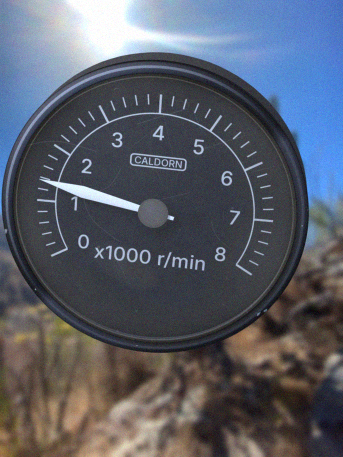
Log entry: 1400 rpm
